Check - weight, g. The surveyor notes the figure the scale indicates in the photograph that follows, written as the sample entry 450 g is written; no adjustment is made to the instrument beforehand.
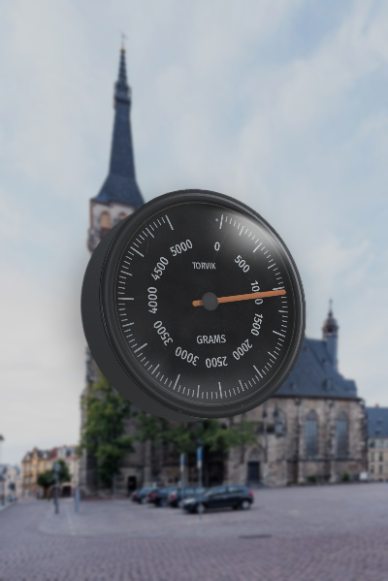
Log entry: 1050 g
